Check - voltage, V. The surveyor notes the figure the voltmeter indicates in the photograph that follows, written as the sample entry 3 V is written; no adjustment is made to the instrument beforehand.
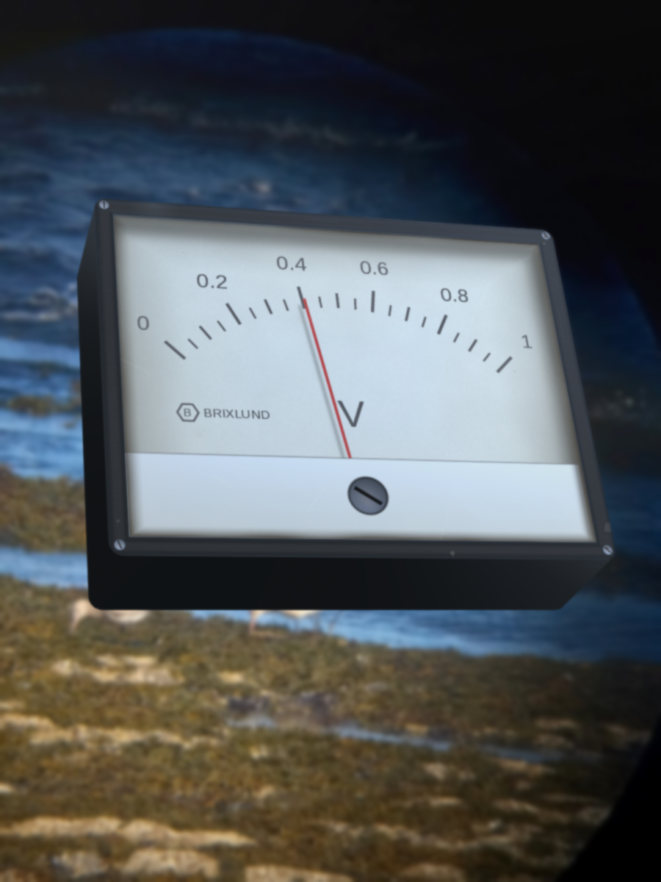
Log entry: 0.4 V
